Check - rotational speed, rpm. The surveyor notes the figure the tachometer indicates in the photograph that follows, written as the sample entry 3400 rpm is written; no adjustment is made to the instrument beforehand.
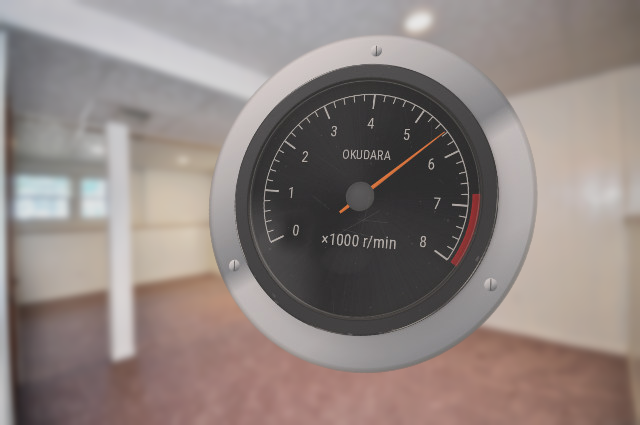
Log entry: 5600 rpm
